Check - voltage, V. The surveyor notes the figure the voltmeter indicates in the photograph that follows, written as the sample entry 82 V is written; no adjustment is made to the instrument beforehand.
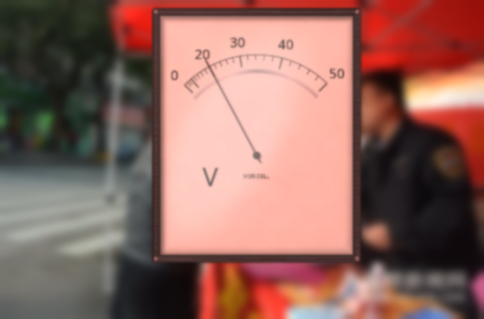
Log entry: 20 V
